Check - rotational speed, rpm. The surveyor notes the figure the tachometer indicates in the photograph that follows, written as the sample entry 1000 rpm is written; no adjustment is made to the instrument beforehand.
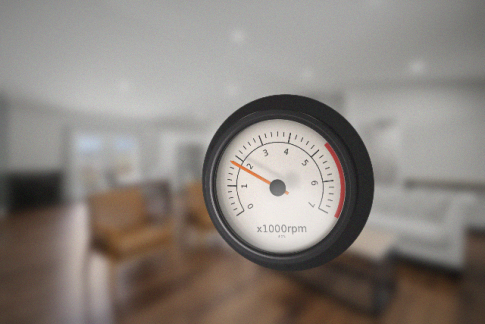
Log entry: 1800 rpm
